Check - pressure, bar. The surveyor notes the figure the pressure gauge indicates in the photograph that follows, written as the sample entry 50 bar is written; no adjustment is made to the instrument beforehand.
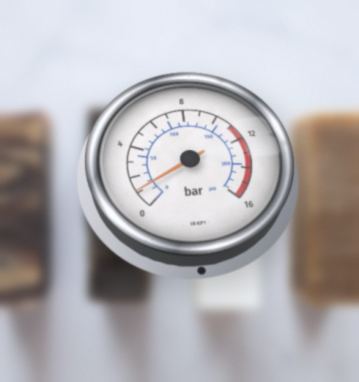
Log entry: 1 bar
